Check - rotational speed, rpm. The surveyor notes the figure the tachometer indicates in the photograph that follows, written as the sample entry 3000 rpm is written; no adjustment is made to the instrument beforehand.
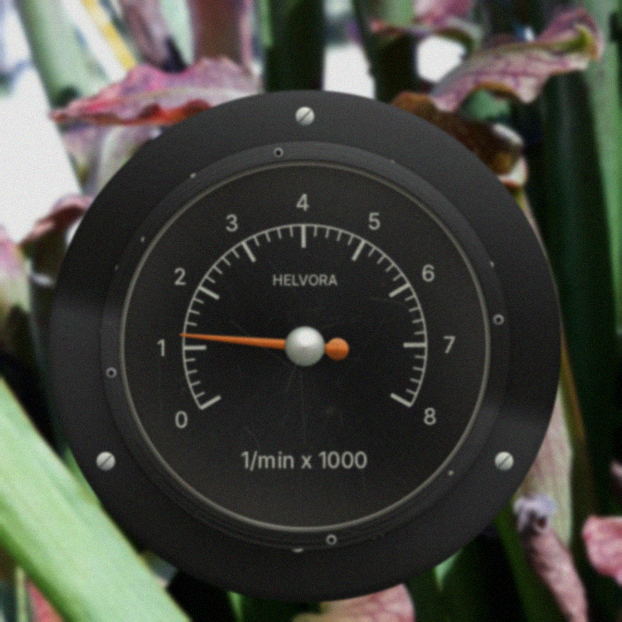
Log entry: 1200 rpm
